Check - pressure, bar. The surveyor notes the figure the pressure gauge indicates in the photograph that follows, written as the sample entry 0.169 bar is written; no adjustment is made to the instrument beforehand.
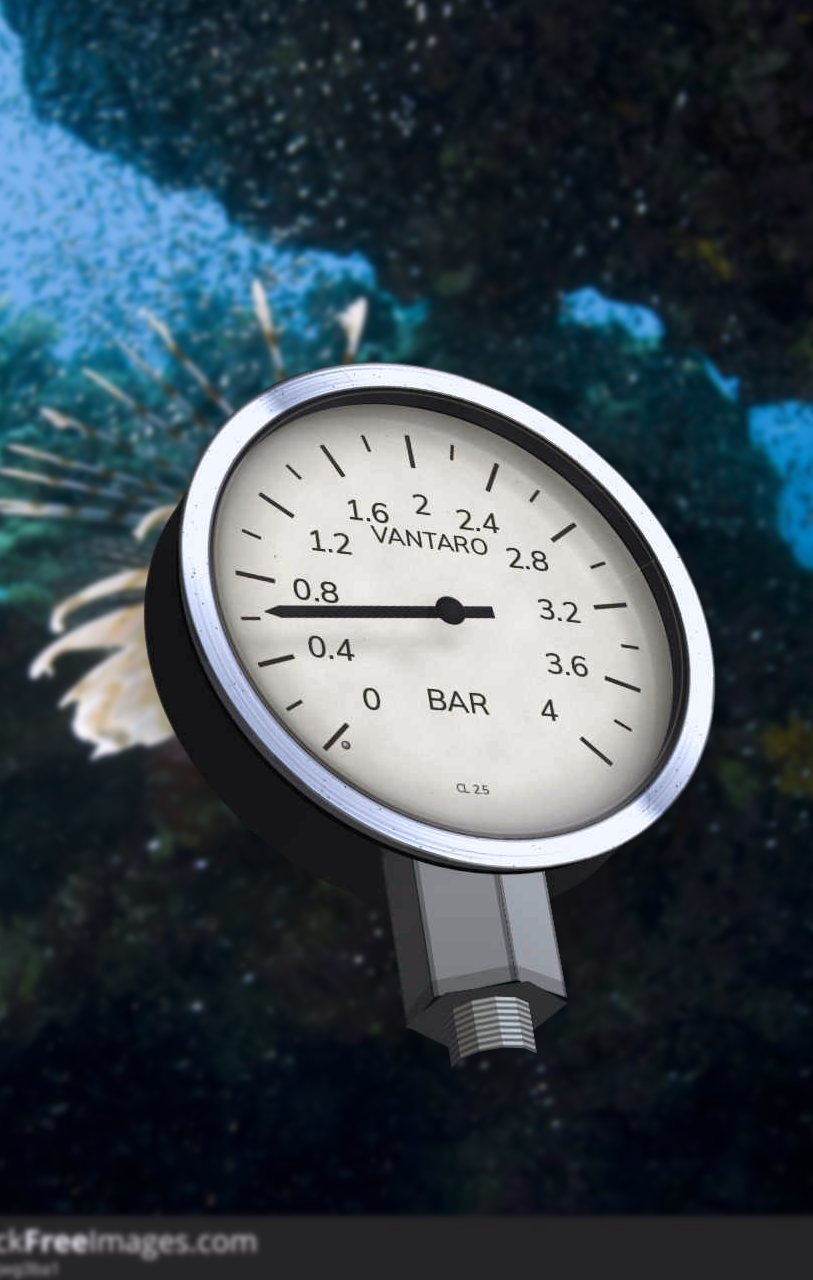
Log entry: 0.6 bar
